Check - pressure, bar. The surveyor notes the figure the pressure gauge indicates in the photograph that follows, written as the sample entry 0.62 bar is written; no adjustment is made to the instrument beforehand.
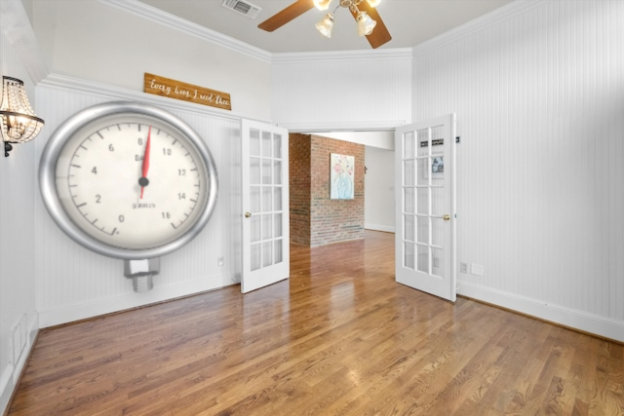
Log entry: 8.5 bar
